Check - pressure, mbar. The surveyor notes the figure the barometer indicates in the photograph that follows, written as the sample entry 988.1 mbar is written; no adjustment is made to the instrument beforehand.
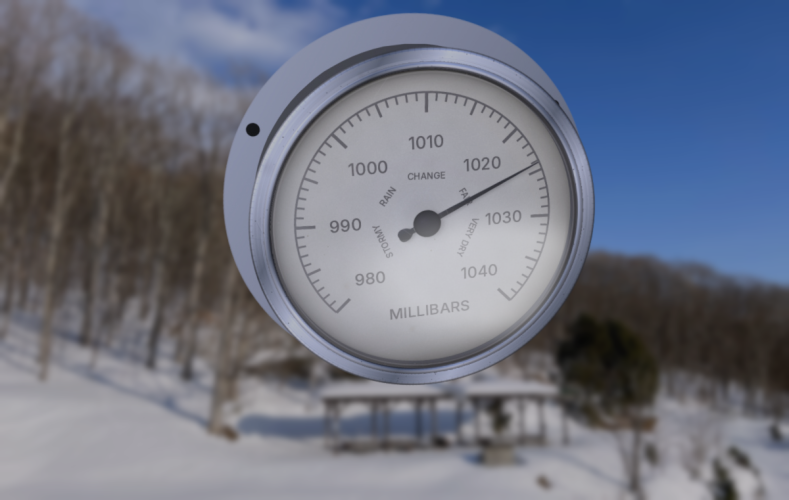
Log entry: 1024 mbar
